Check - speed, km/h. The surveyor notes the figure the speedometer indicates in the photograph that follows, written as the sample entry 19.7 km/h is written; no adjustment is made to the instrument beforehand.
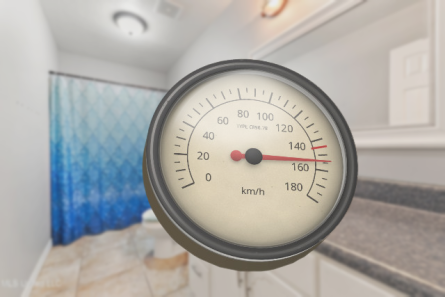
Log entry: 155 km/h
